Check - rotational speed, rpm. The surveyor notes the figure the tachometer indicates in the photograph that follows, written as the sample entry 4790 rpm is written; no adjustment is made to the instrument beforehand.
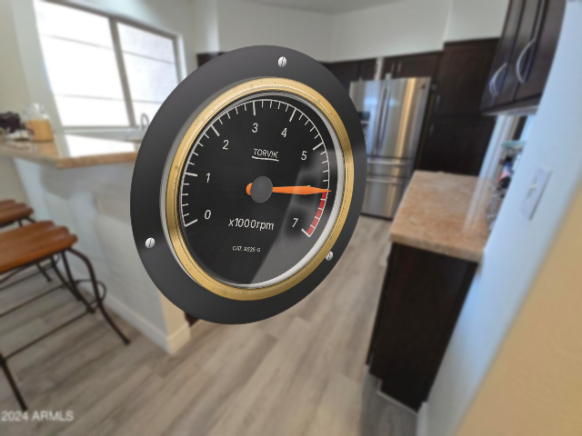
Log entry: 6000 rpm
